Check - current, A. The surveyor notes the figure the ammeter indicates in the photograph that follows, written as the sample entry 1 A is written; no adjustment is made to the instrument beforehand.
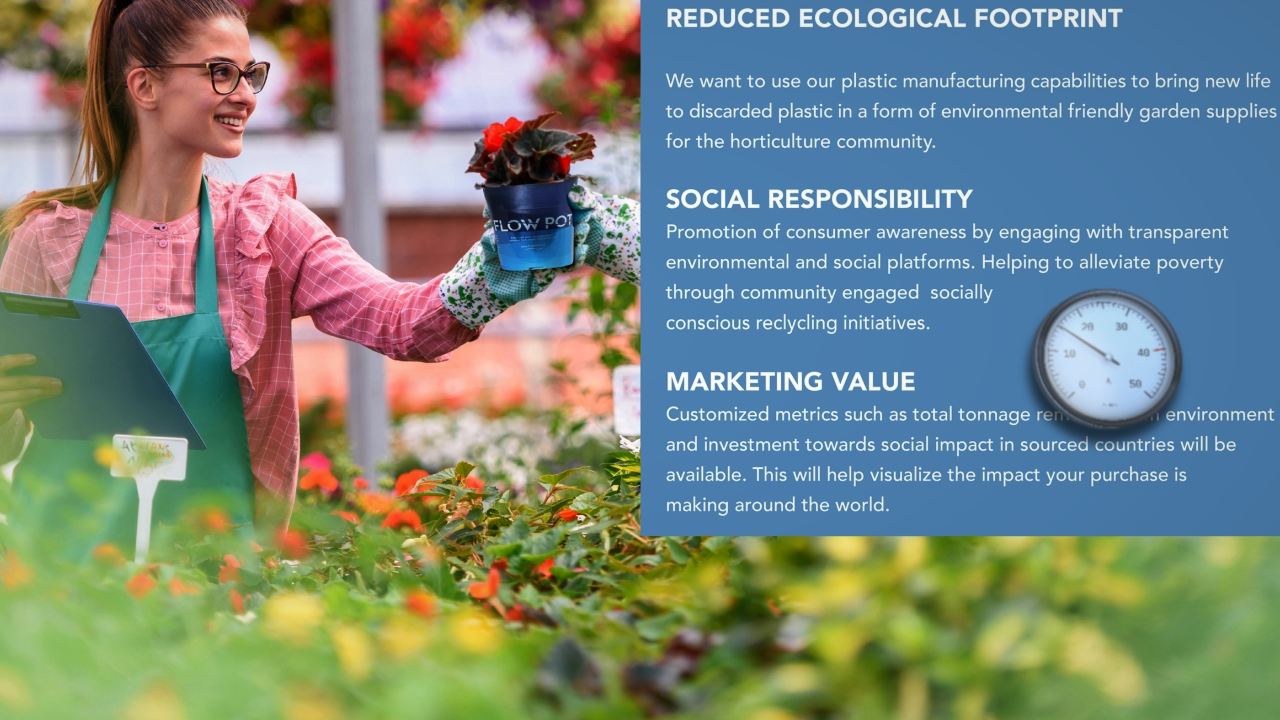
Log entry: 15 A
